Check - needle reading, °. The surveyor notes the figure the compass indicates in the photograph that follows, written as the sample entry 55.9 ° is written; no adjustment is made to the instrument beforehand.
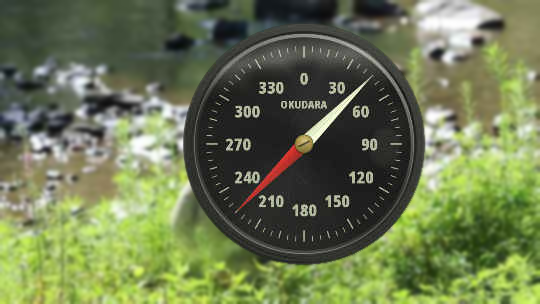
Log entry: 225 °
